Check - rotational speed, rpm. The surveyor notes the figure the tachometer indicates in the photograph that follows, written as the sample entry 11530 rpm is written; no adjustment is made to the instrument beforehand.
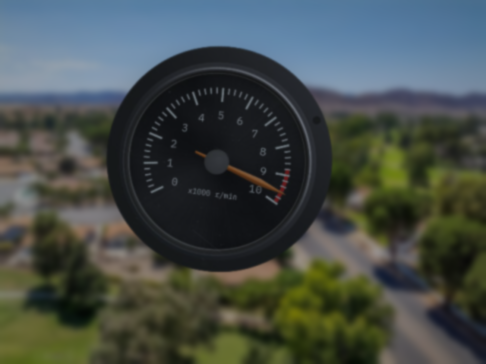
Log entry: 9600 rpm
